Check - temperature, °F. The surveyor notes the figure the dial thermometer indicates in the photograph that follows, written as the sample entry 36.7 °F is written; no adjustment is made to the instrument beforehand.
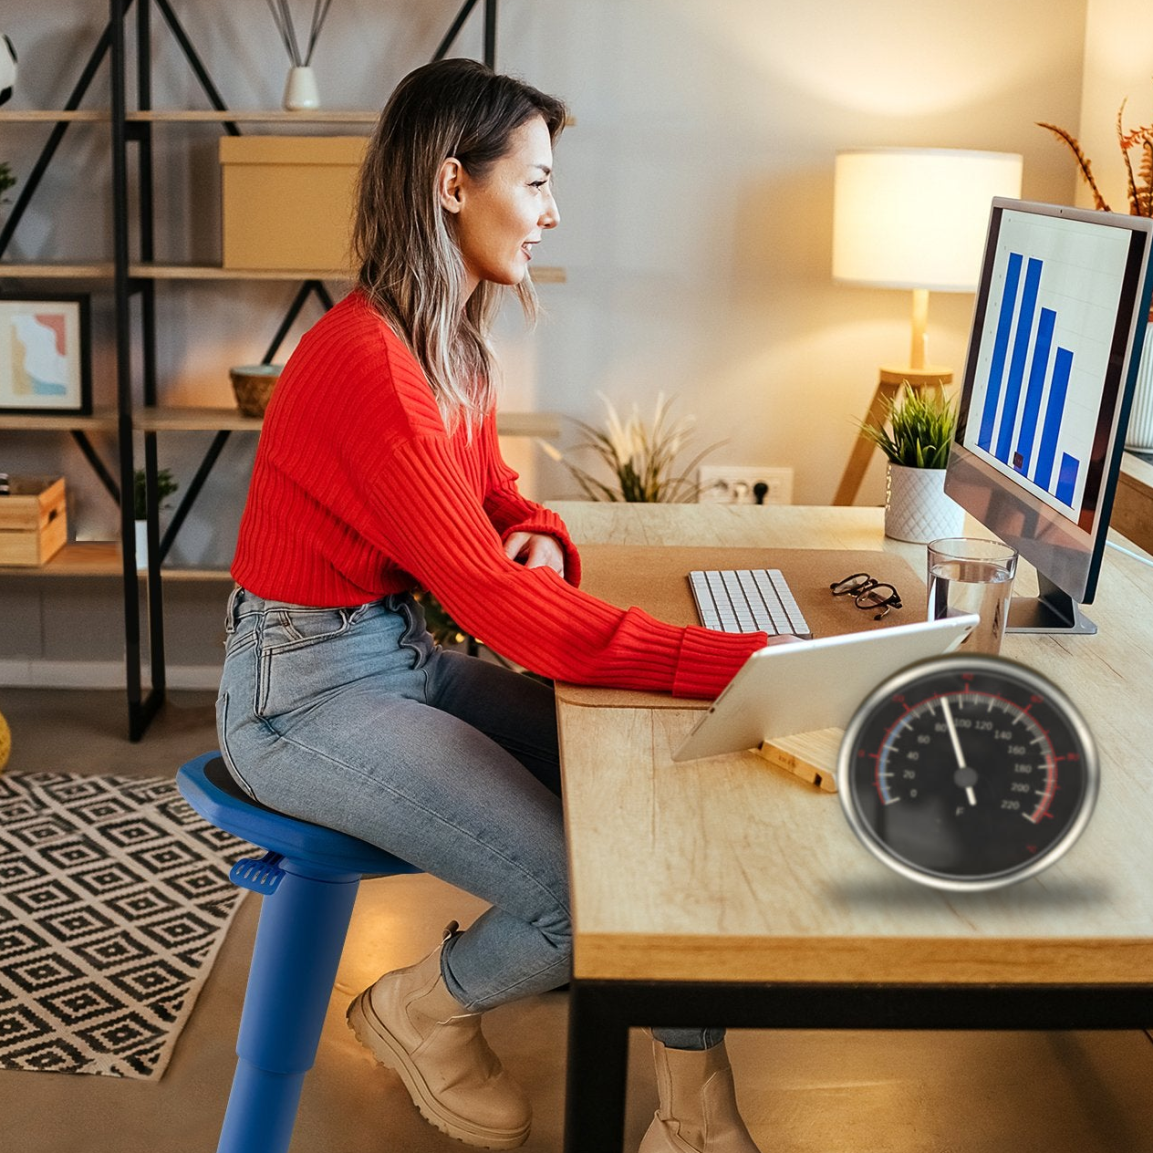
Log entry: 90 °F
